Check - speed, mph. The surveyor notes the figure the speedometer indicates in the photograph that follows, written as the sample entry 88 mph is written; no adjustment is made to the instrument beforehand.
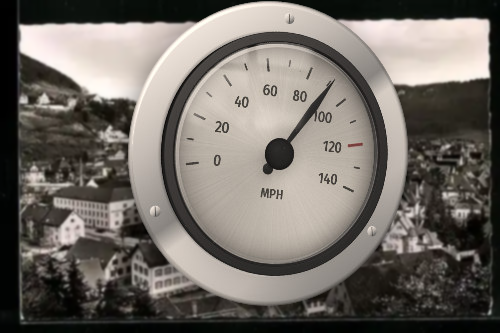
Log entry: 90 mph
